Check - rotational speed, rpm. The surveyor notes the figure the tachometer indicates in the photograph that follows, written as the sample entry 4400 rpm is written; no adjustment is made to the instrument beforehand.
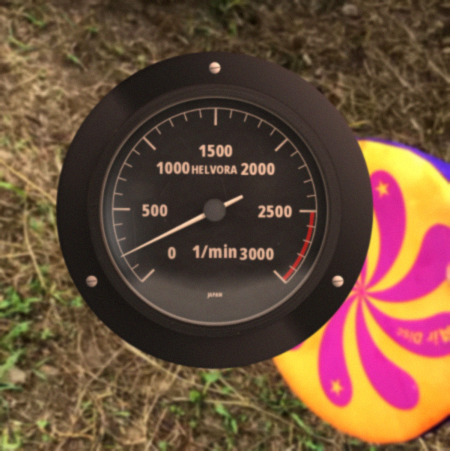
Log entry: 200 rpm
